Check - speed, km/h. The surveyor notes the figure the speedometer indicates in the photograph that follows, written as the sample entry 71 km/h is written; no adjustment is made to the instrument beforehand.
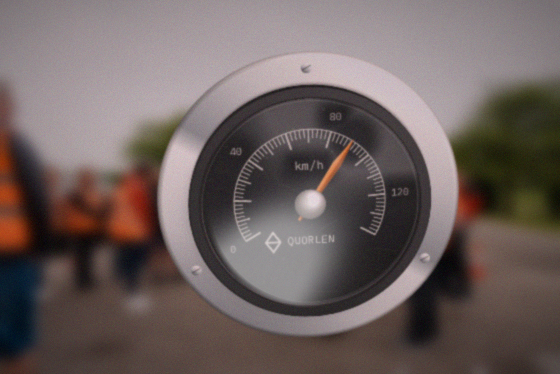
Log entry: 90 km/h
